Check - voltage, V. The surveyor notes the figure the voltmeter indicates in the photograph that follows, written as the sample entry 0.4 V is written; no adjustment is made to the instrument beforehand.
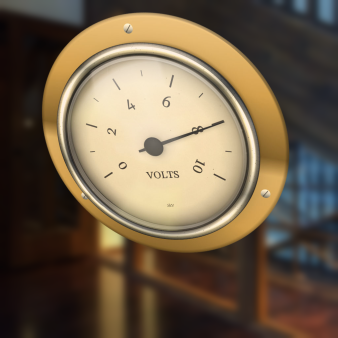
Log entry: 8 V
